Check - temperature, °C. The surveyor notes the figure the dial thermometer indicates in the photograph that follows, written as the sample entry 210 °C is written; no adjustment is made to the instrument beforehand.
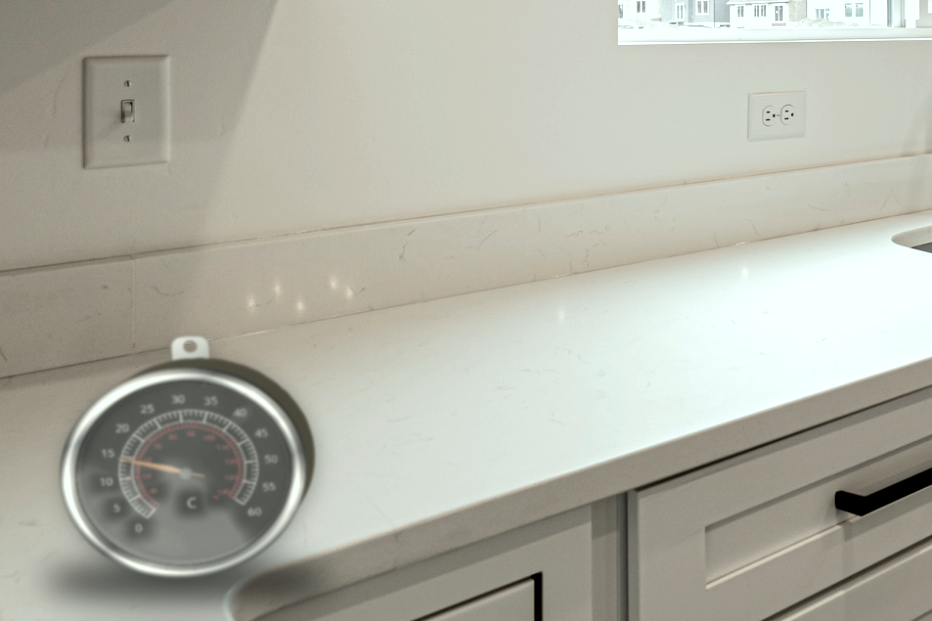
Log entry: 15 °C
